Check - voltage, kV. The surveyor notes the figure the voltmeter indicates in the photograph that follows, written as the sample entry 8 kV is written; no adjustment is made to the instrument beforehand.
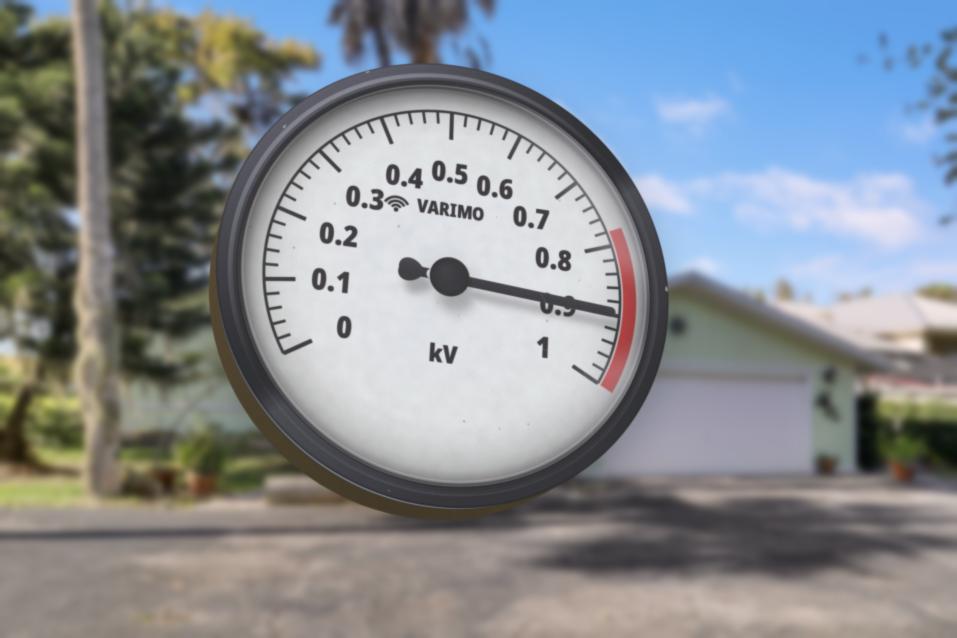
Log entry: 0.9 kV
